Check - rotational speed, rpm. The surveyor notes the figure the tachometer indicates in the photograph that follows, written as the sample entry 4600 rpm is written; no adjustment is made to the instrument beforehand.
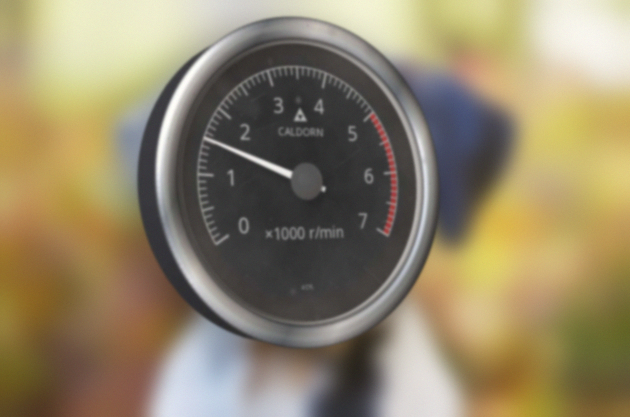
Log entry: 1500 rpm
